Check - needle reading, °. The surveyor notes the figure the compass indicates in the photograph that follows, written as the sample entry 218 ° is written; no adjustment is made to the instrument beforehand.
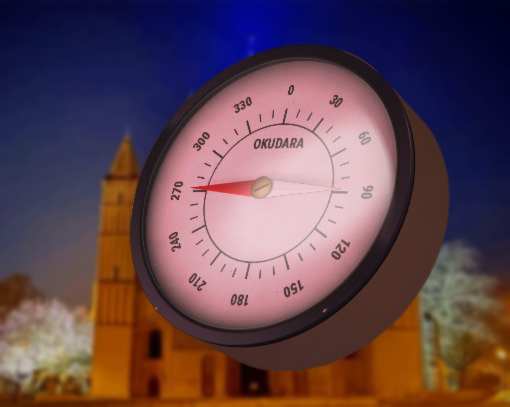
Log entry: 270 °
